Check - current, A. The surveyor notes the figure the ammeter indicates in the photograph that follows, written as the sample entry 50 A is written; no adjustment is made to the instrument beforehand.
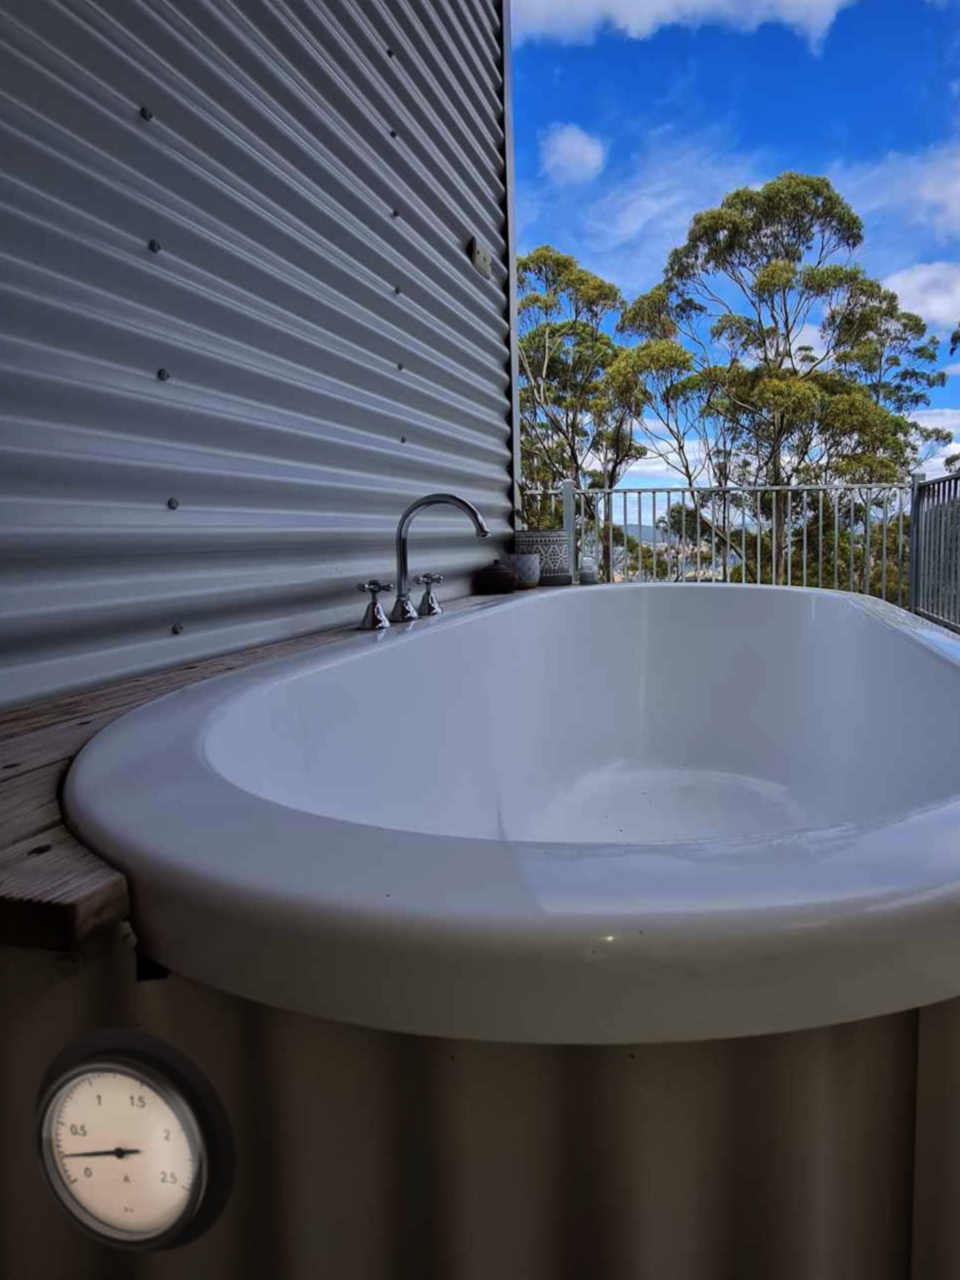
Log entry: 0.25 A
